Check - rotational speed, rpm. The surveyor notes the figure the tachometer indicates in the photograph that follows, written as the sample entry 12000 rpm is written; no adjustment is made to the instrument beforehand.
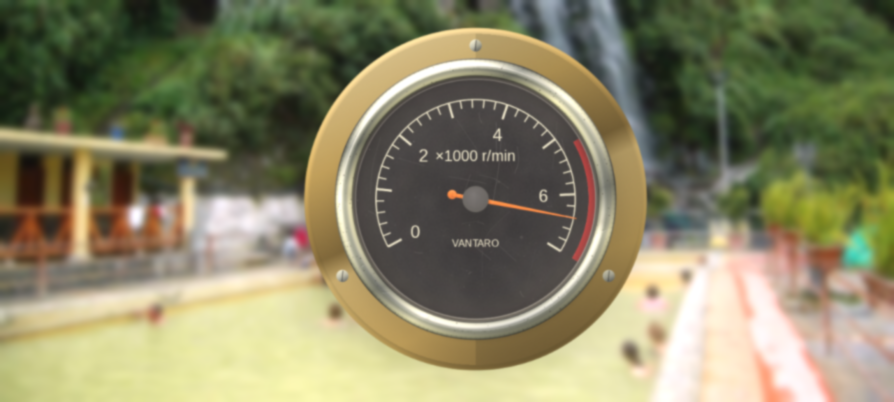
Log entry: 6400 rpm
